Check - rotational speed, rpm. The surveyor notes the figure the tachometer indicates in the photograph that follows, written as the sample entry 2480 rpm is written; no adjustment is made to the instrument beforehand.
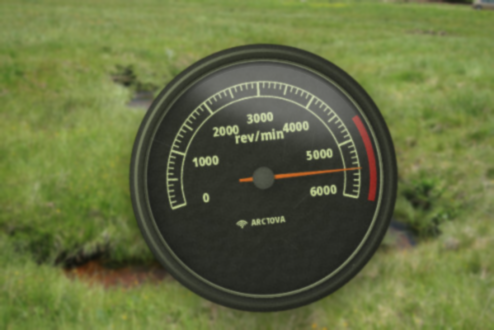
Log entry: 5500 rpm
